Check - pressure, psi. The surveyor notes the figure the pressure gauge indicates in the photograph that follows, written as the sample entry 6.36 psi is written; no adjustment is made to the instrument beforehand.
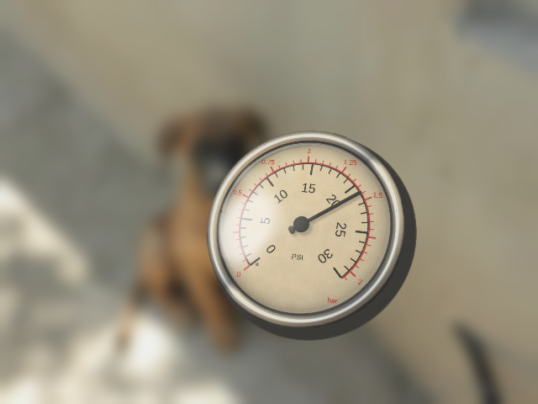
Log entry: 21 psi
